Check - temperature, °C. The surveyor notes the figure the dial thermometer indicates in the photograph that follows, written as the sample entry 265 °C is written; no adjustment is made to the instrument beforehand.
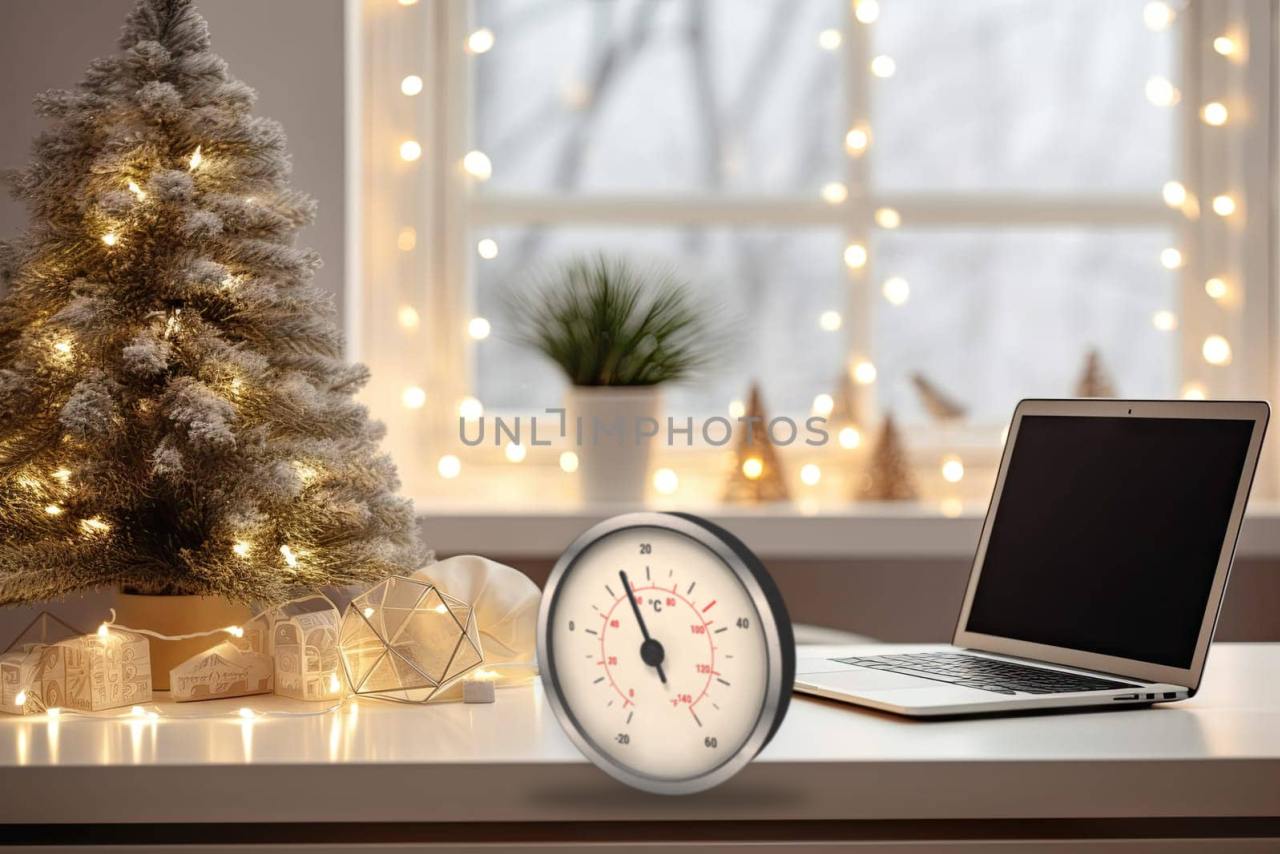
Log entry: 15 °C
